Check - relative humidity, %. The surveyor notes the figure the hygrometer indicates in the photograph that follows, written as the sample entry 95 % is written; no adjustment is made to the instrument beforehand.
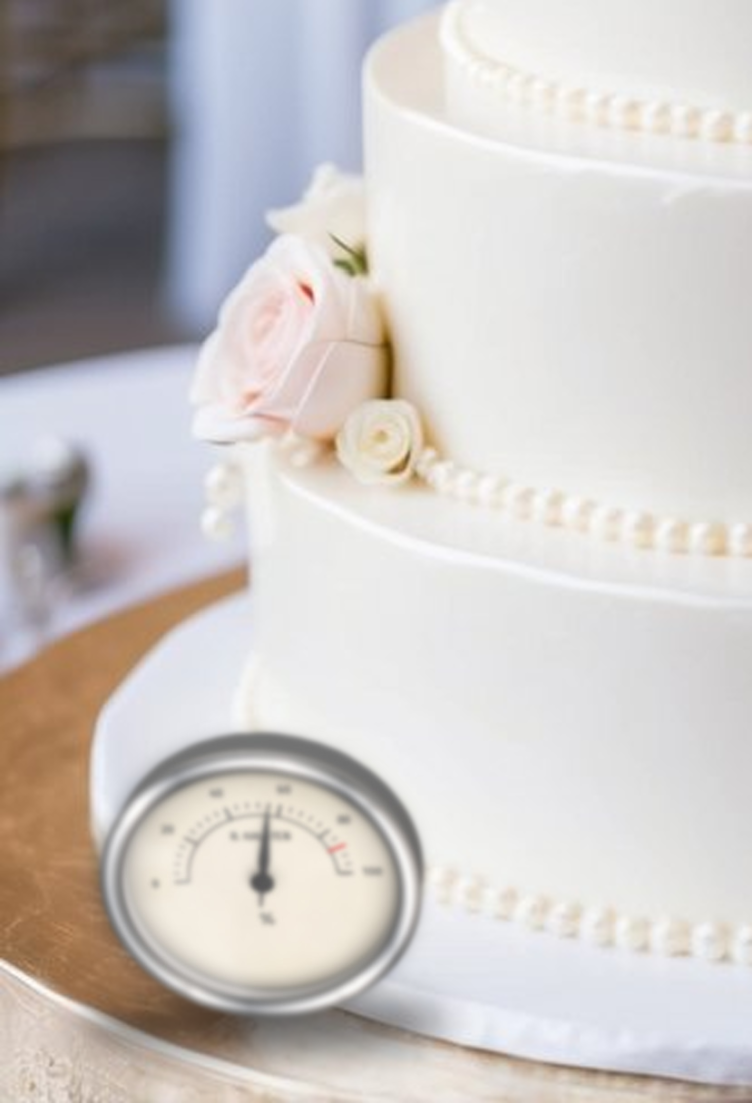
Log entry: 56 %
